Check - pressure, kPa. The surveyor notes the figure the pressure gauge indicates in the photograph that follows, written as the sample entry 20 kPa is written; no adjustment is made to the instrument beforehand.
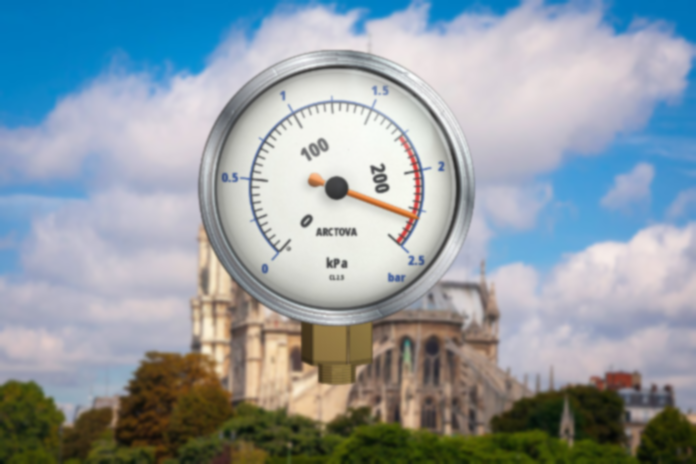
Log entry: 230 kPa
